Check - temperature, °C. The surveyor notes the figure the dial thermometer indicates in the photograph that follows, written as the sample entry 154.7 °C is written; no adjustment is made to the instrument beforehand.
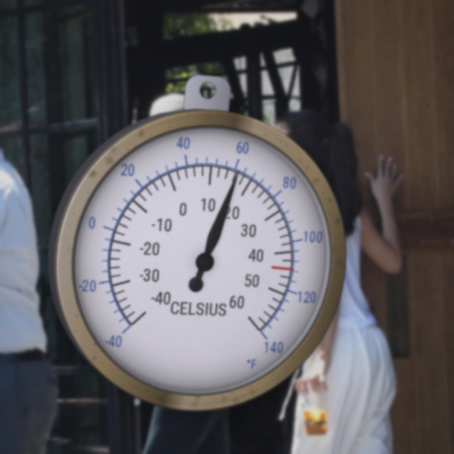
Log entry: 16 °C
